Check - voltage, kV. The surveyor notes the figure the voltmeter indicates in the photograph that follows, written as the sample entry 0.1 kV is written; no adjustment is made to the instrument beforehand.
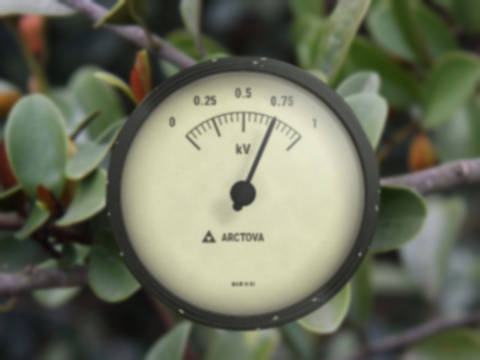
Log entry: 0.75 kV
